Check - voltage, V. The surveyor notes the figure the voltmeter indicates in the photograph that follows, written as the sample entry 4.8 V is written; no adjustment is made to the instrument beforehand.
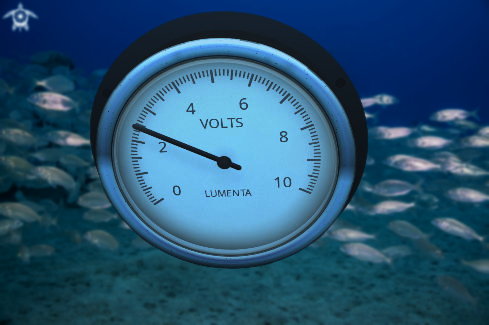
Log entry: 2.5 V
